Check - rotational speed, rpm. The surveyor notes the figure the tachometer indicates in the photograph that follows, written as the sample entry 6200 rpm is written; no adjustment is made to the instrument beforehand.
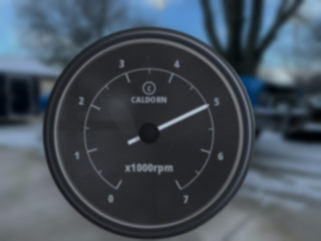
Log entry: 5000 rpm
